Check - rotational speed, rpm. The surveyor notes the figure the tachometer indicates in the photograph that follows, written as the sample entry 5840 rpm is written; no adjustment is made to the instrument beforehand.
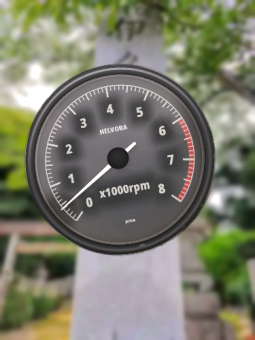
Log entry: 400 rpm
